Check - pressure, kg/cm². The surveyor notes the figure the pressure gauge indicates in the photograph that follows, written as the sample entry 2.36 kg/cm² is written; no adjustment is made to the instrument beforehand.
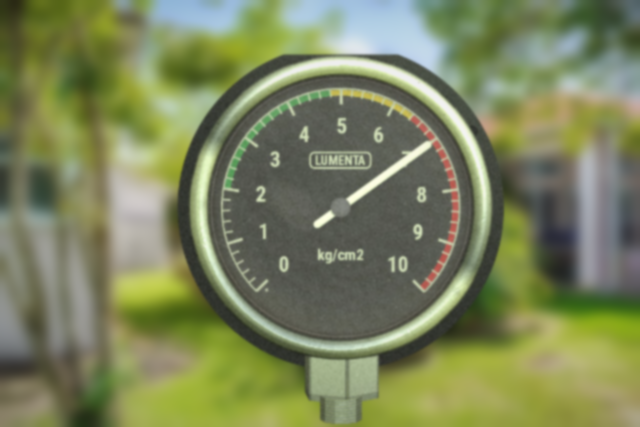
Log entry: 7 kg/cm²
